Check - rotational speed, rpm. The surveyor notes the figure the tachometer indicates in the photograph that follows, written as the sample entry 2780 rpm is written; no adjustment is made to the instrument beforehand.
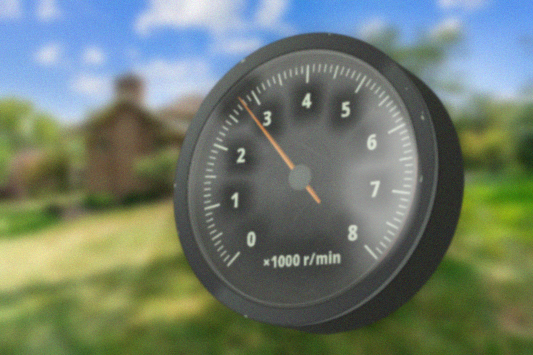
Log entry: 2800 rpm
